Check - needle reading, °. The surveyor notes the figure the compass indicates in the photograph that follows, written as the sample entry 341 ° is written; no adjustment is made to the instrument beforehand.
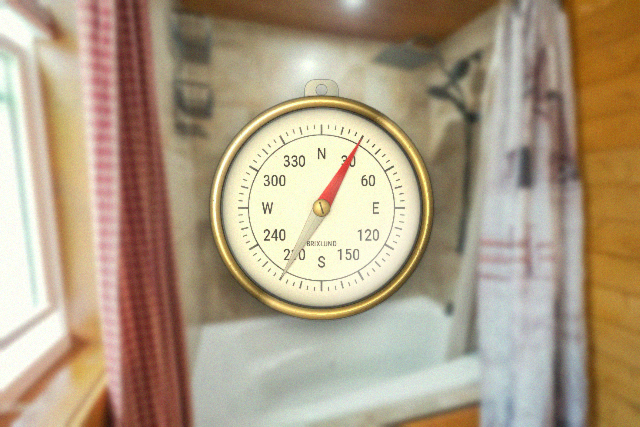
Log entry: 30 °
